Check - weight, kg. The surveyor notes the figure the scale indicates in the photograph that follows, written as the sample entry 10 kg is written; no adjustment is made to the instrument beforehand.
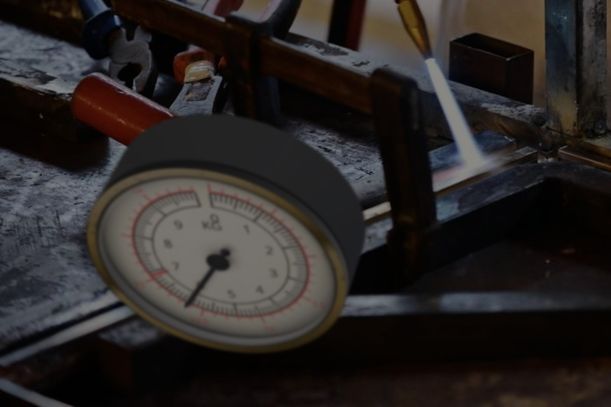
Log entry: 6 kg
